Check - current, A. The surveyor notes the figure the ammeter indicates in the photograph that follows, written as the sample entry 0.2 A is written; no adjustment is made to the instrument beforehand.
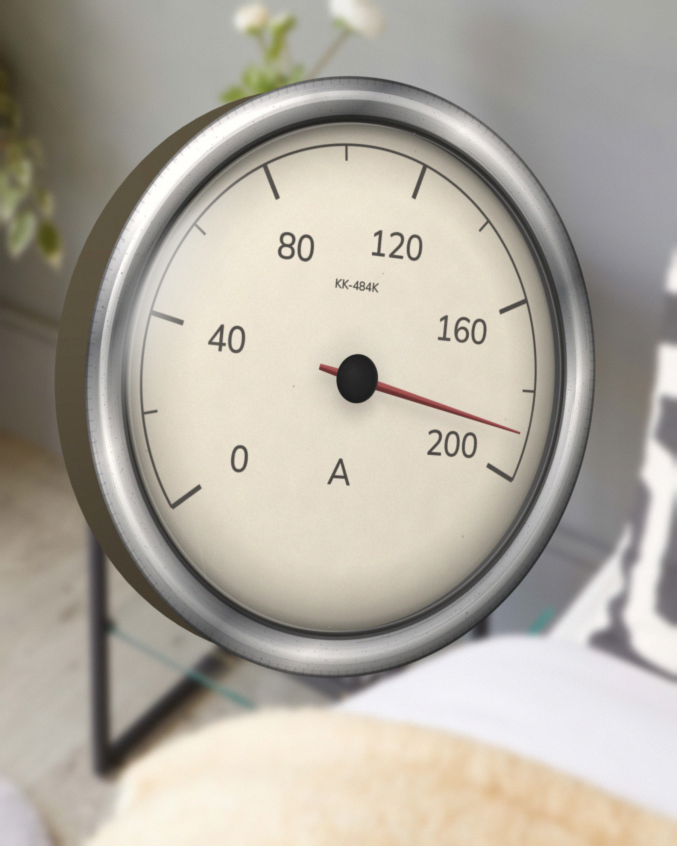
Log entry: 190 A
